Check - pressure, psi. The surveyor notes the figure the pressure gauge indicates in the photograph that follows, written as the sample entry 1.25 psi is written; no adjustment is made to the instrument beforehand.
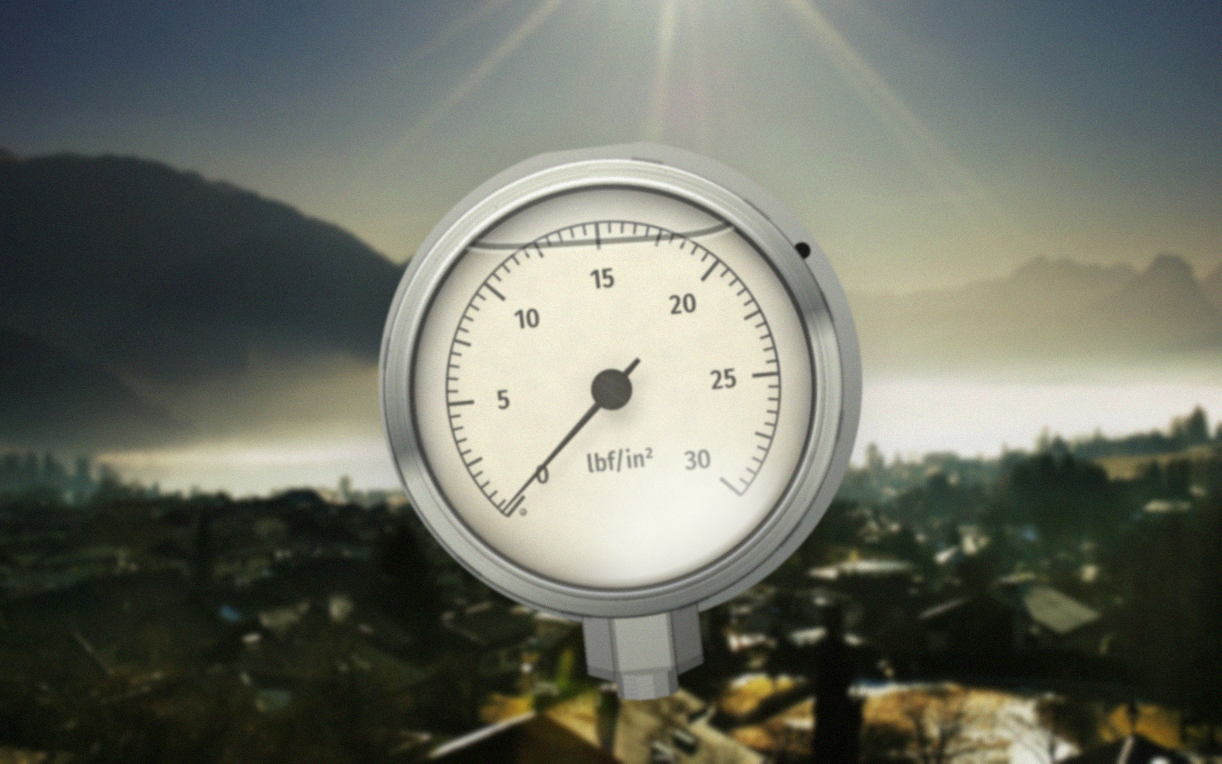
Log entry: 0.25 psi
